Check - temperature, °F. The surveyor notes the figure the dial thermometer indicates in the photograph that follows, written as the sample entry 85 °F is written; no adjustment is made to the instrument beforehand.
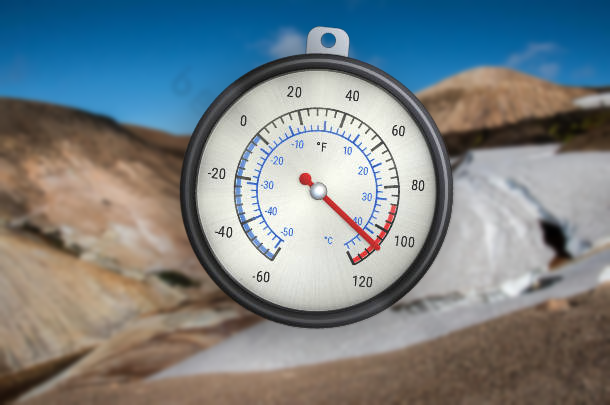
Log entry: 108 °F
